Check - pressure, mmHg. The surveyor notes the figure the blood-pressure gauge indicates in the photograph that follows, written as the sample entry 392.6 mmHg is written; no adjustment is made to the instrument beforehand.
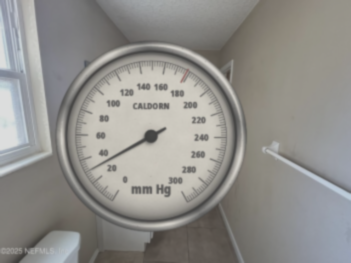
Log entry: 30 mmHg
